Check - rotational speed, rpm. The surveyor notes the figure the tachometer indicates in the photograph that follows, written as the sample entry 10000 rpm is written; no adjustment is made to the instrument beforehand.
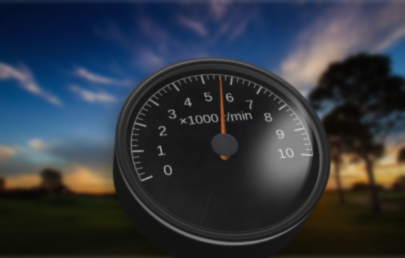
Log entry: 5600 rpm
